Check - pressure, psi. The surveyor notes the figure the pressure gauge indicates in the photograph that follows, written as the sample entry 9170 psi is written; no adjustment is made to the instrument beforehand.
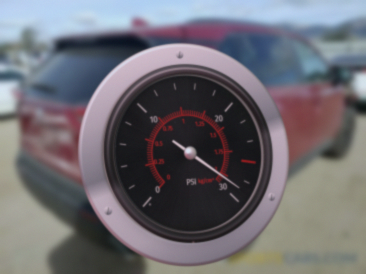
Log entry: 29 psi
